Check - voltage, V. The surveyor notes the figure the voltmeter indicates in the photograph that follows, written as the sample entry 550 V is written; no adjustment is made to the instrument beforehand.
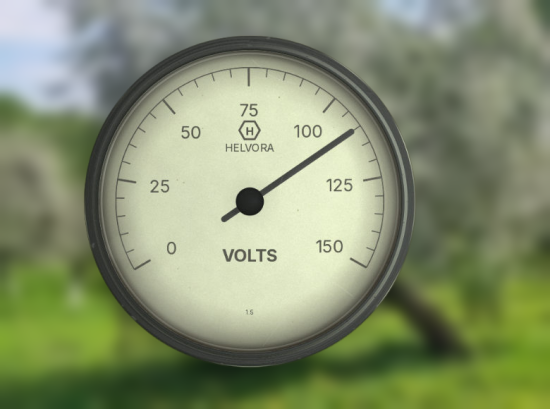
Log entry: 110 V
